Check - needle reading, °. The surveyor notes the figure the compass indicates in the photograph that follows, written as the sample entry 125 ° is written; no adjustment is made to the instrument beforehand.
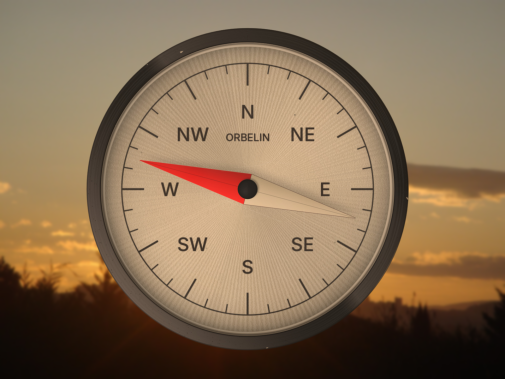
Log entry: 285 °
